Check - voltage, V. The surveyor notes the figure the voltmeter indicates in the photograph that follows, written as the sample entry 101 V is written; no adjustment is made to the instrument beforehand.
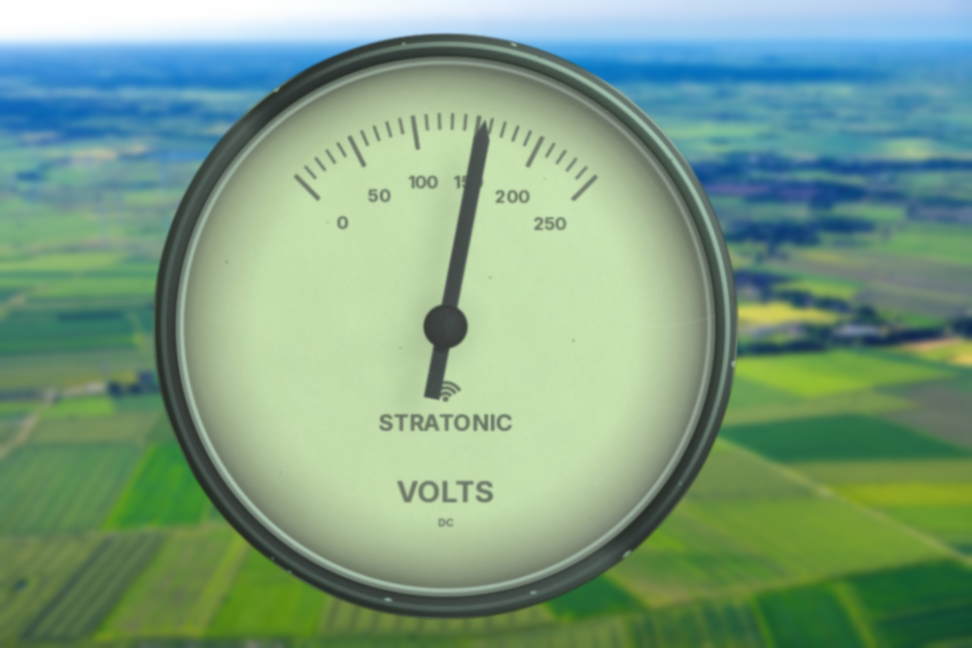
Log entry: 155 V
